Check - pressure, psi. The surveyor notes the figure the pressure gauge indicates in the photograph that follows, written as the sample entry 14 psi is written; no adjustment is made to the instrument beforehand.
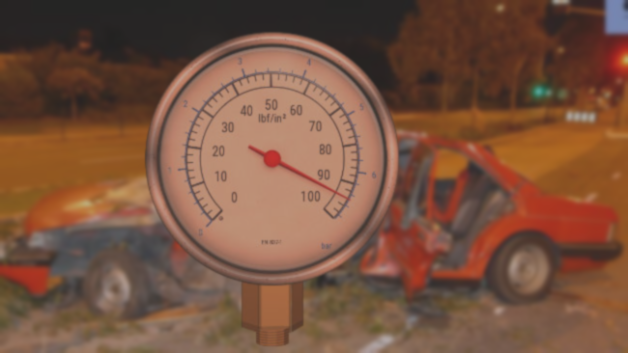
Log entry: 94 psi
